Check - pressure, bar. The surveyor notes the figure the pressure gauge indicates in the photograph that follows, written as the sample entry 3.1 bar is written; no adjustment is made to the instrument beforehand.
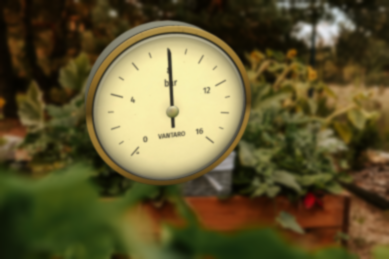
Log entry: 8 bar
